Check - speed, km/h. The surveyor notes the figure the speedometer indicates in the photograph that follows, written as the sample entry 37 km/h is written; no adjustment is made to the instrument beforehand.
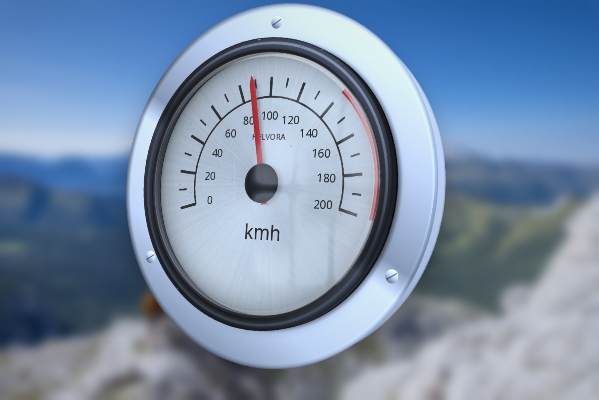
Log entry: 90 km/h
